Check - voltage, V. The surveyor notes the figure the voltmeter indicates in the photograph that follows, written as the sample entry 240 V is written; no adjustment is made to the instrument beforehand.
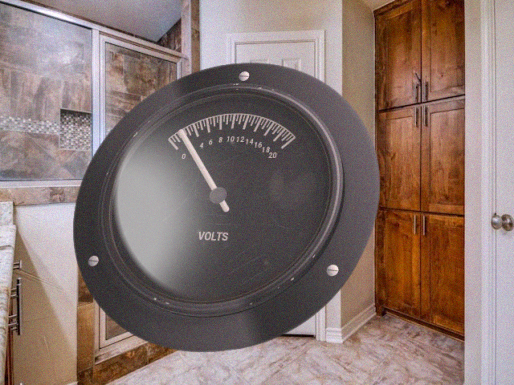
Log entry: 2 V
